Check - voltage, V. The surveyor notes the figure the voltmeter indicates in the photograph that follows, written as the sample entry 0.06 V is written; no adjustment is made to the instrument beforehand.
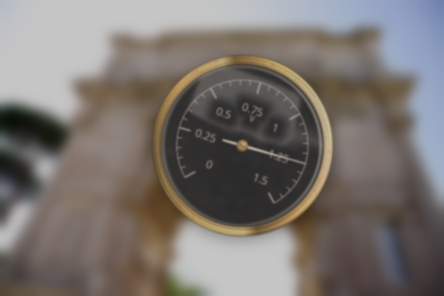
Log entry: 1.25 V
